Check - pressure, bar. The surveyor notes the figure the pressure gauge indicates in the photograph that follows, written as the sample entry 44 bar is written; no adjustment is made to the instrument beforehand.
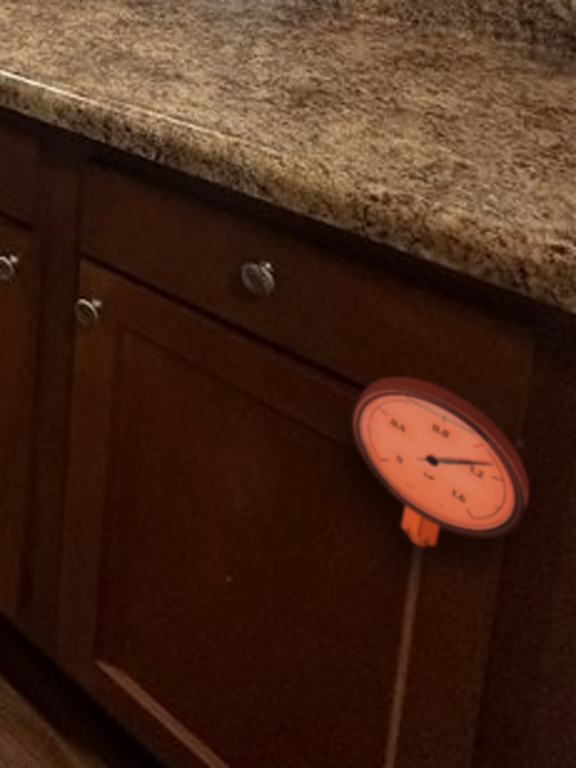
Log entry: 1.1 bar
